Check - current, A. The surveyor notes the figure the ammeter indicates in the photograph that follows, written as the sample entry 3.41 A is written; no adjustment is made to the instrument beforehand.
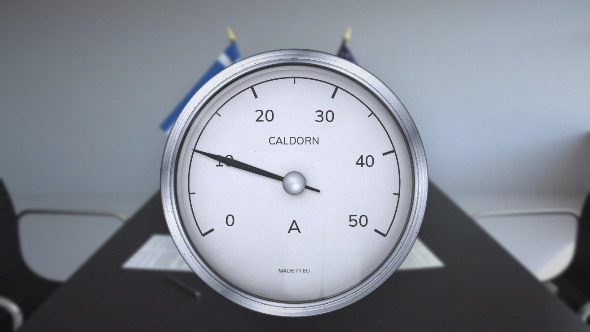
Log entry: 10 A
